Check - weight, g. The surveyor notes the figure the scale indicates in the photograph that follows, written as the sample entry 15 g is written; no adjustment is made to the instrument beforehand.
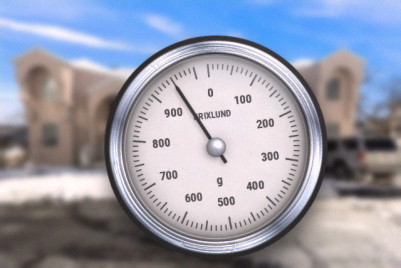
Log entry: 950 g
